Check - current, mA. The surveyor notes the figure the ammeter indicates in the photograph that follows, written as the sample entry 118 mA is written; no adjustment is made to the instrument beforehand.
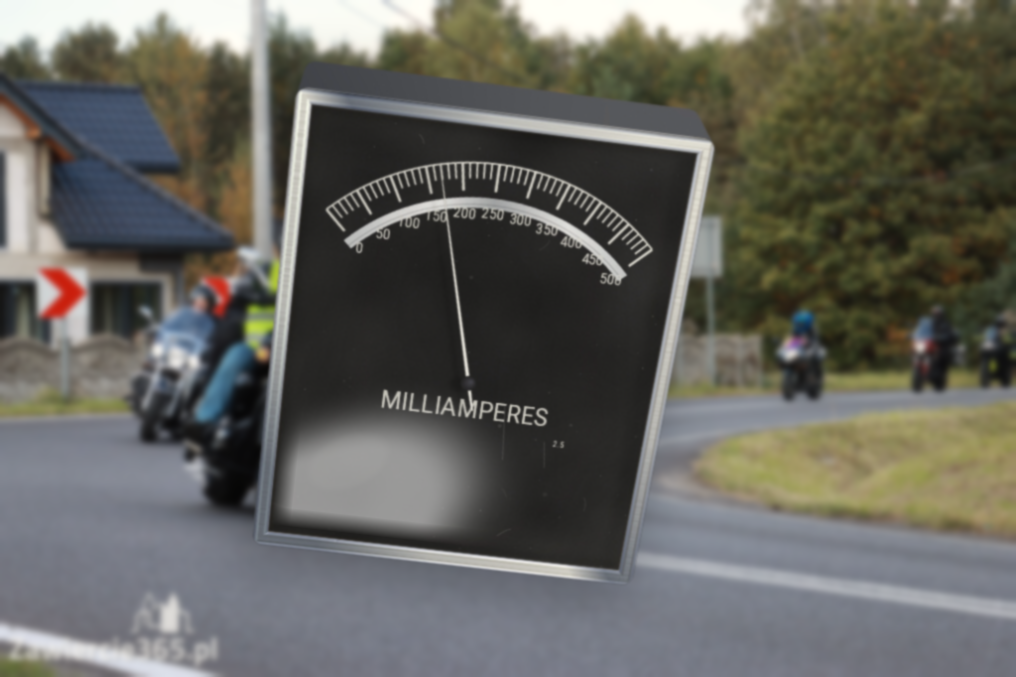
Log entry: 170 mA
